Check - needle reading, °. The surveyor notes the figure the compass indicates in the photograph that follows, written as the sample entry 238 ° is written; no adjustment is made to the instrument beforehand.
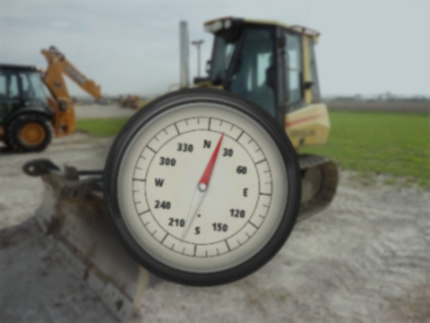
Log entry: 15 °
